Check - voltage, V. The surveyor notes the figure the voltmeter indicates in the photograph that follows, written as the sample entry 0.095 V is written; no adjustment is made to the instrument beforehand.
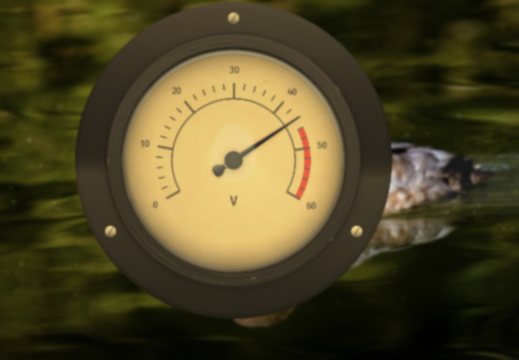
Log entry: 44 V
